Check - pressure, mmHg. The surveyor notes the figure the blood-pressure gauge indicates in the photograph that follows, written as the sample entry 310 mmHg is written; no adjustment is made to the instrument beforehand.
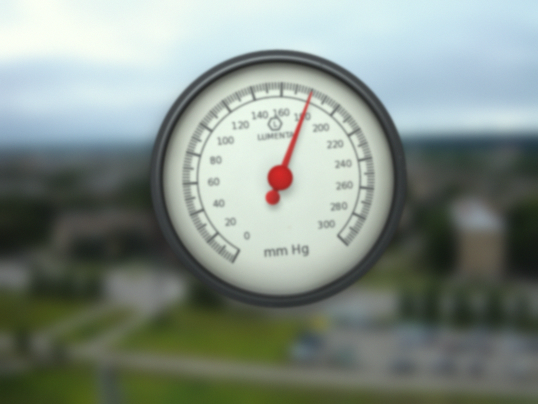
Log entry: 180 mmHg
